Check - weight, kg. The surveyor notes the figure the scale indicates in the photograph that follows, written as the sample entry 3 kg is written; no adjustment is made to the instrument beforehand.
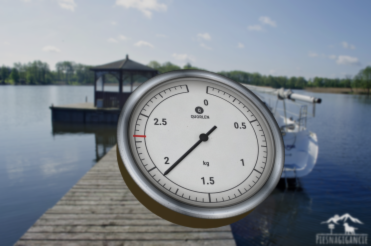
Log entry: 1.9 kg
